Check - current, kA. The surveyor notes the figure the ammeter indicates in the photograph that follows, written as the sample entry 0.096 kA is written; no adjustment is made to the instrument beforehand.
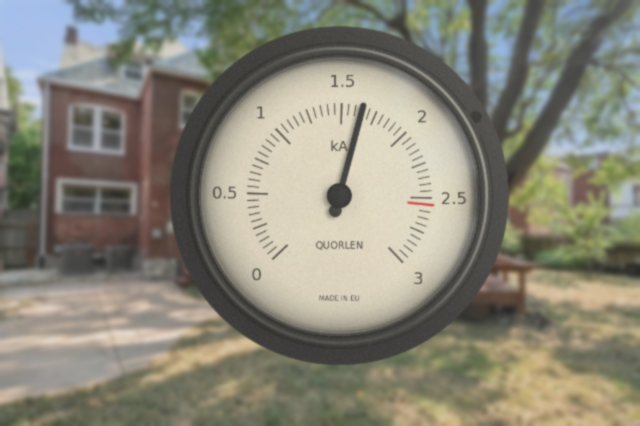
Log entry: 1.65 kA
